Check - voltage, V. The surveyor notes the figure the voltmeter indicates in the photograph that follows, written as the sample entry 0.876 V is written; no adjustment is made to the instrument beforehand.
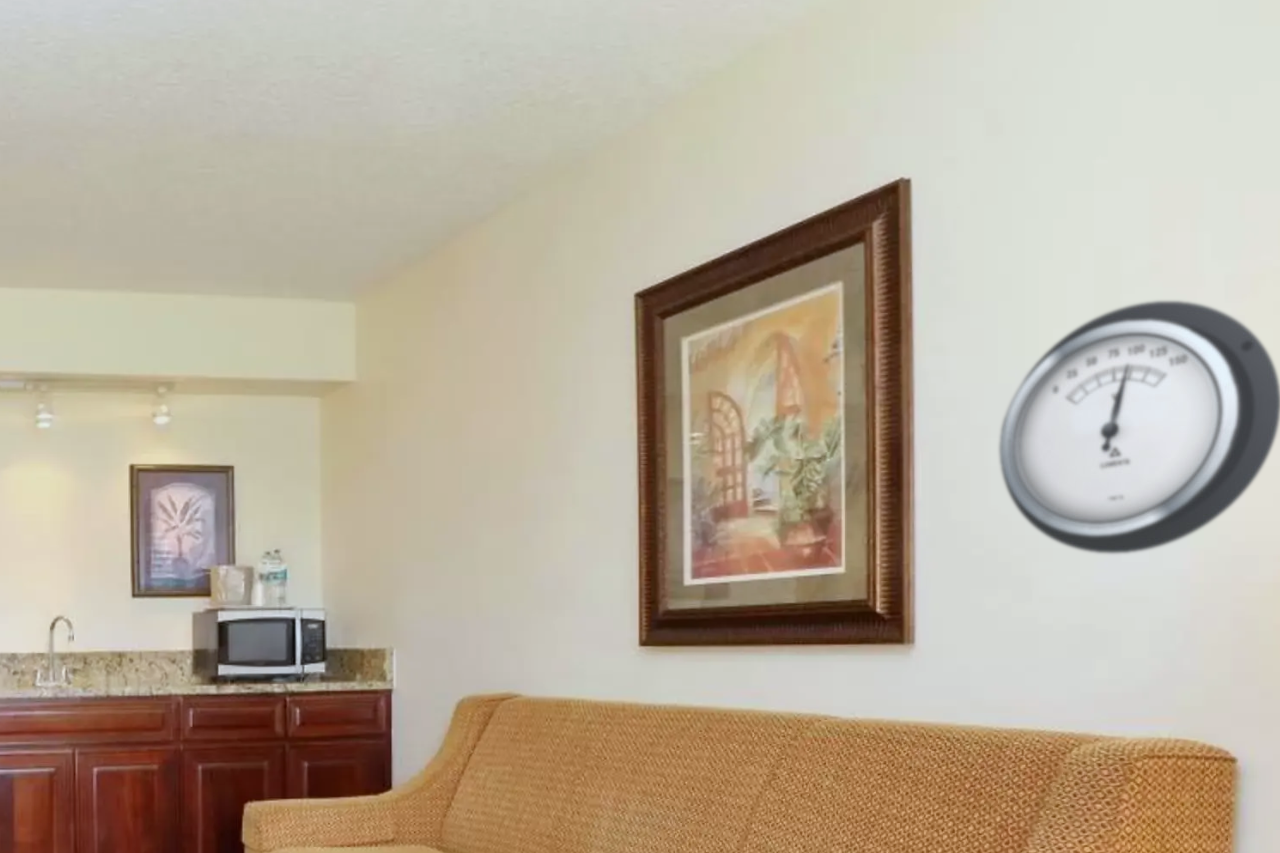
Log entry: 100 V
